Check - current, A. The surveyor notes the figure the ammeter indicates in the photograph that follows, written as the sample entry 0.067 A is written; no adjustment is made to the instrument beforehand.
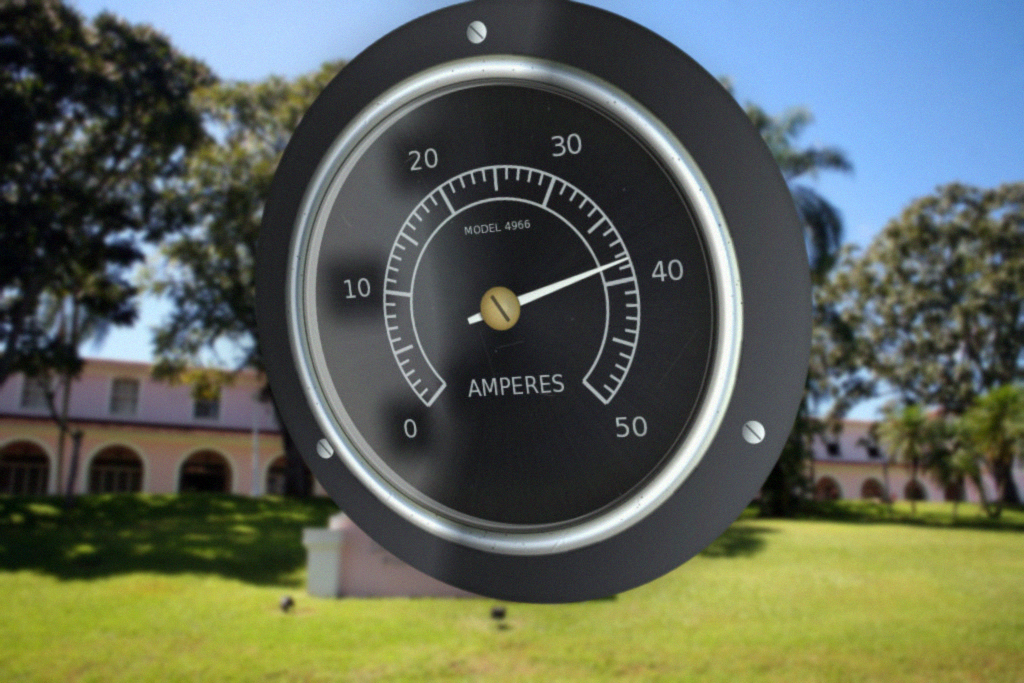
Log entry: 38.5 A
